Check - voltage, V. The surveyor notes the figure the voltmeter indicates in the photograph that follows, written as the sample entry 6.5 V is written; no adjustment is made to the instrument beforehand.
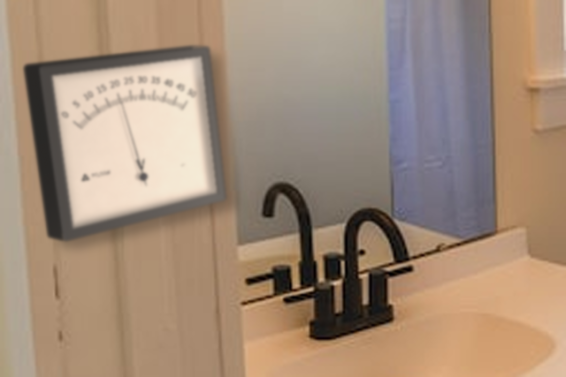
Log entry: 20 V
